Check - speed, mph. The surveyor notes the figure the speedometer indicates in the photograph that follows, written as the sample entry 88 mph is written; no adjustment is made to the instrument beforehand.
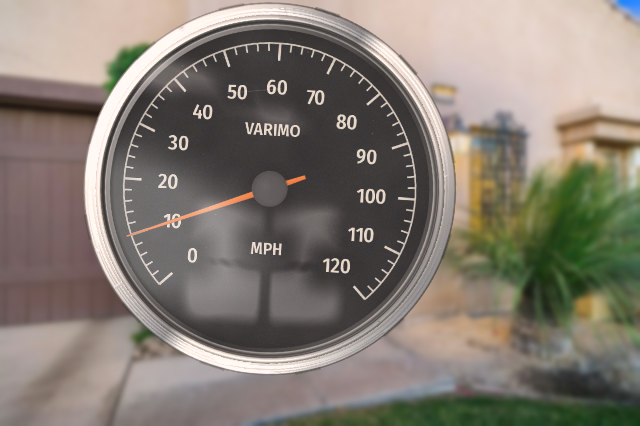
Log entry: 10 mph
